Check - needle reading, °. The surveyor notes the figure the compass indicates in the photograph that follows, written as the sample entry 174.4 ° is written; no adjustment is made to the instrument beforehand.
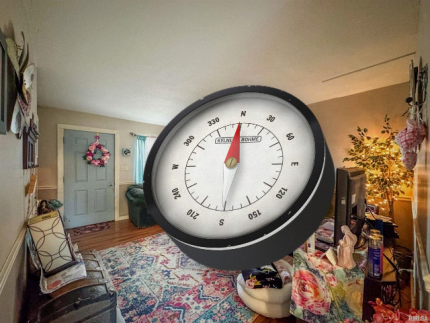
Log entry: 0 °
